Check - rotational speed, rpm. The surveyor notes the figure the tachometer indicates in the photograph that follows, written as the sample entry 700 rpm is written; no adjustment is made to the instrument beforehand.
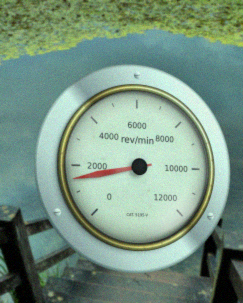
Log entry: 1500 rpm
